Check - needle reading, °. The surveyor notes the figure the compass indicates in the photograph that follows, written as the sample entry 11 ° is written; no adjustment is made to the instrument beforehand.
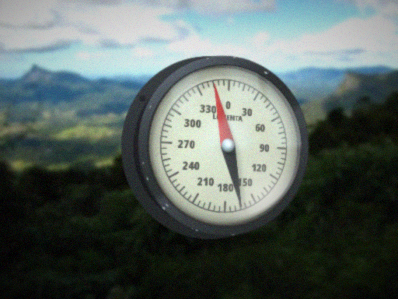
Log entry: 345 °
